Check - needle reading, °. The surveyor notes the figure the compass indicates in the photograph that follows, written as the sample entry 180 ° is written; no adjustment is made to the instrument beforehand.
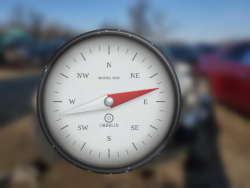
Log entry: 75 °
